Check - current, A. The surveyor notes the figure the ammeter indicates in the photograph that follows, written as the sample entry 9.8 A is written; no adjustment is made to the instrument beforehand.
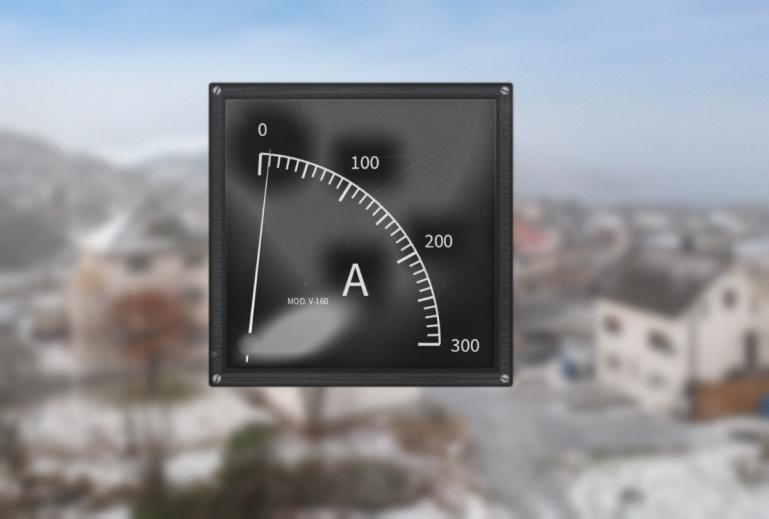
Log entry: 10 A
